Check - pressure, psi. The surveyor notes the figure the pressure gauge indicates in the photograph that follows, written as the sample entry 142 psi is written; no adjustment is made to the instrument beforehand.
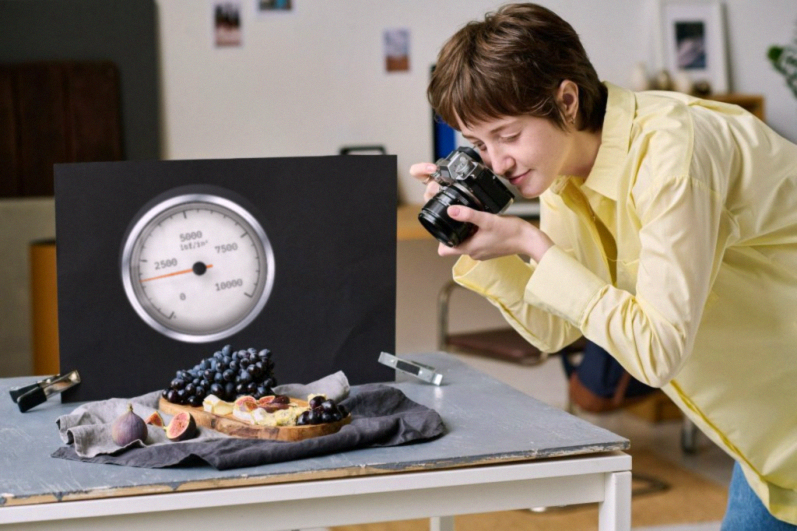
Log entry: 1750 psi
